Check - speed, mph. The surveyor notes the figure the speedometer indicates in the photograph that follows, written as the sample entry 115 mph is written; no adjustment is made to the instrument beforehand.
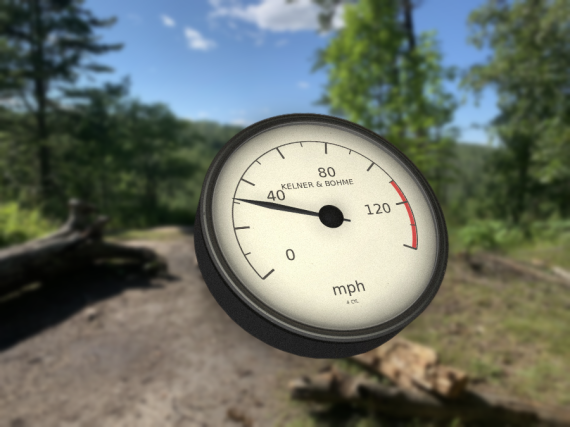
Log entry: 30 mph
